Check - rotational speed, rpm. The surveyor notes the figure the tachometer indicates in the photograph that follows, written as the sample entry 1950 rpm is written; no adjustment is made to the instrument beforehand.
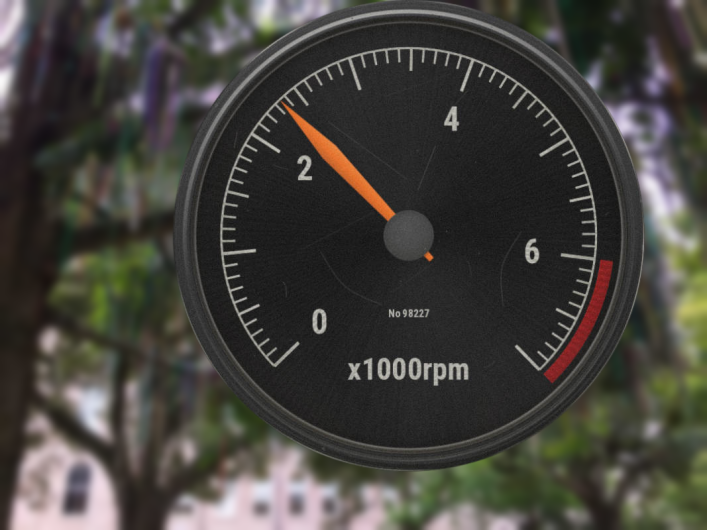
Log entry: 2350 rpm
